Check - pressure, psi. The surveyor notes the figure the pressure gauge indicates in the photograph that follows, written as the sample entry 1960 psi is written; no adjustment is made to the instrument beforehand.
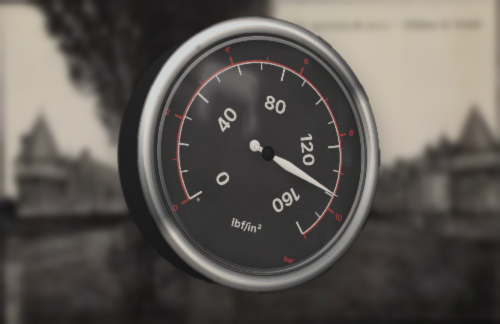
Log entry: 140 psi
